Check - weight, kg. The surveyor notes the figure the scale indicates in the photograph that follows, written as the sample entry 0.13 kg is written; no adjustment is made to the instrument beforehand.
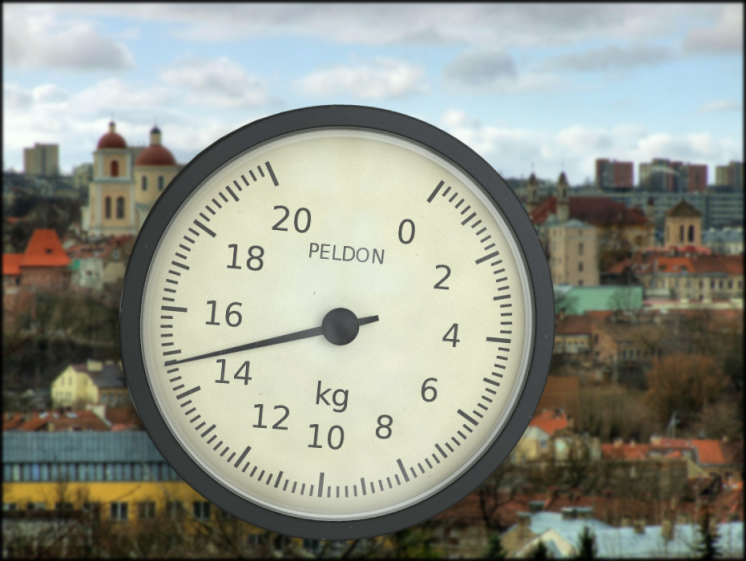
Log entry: 14.8 kg
